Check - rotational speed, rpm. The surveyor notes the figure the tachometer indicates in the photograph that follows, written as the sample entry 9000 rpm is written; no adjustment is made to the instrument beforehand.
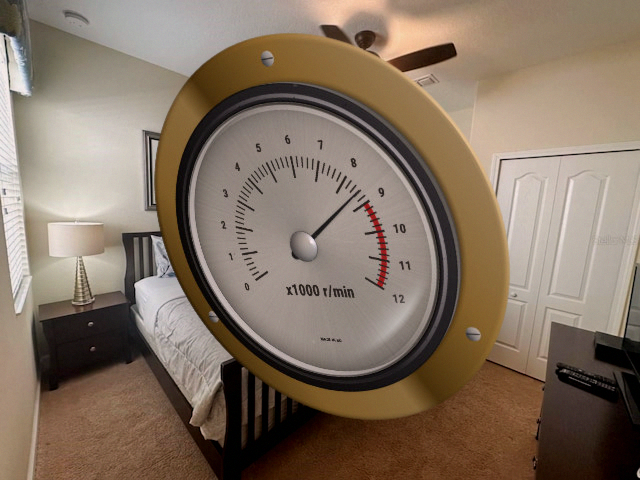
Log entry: 8600 rpm
